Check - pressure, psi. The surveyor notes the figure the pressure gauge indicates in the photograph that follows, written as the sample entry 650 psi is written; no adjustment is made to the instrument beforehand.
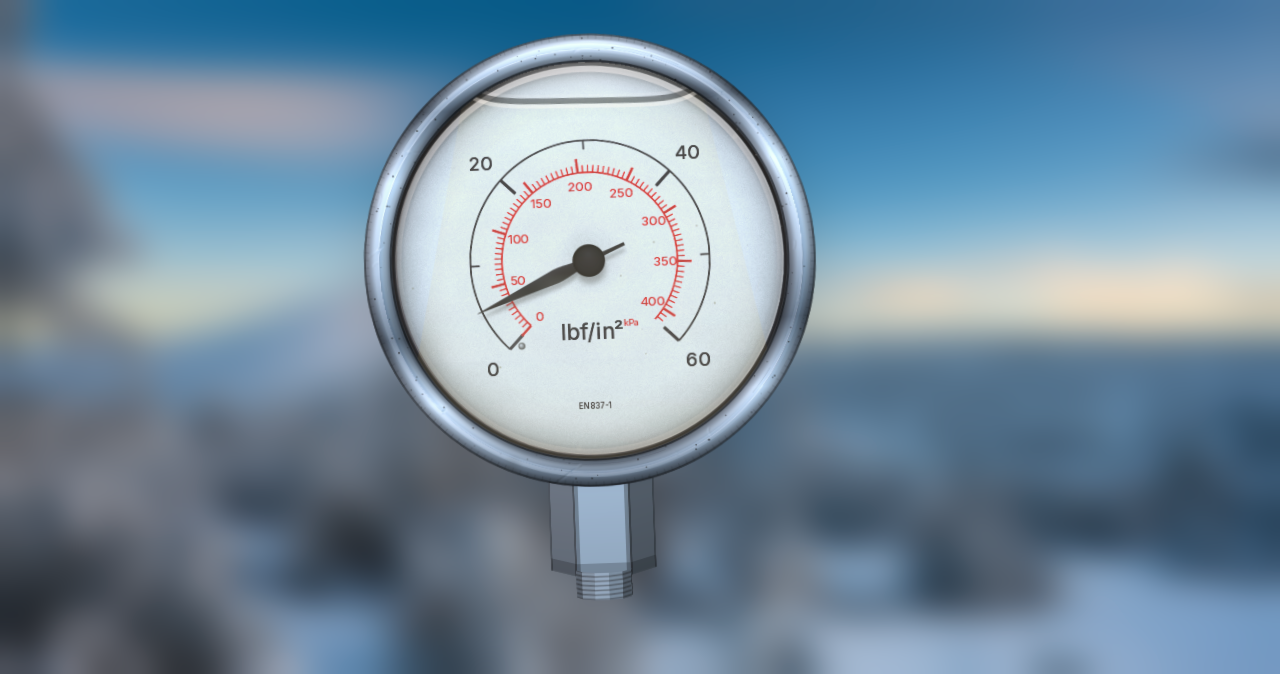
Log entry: 5 psi
